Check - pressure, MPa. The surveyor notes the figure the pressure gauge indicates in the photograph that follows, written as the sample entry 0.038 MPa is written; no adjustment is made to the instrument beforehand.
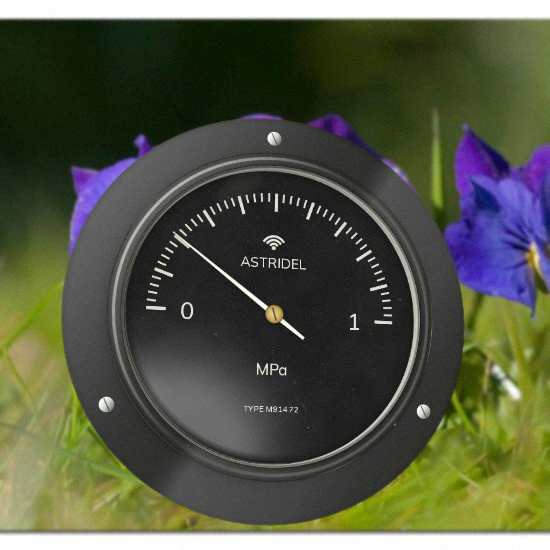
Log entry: 0.2 MPa
